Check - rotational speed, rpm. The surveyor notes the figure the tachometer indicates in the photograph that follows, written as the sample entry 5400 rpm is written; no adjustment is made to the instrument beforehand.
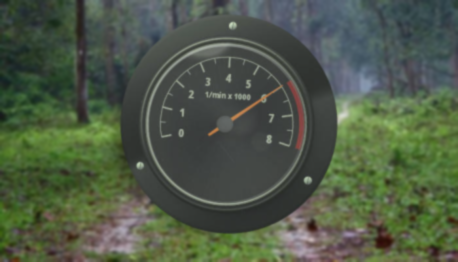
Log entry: 6000 rpm
